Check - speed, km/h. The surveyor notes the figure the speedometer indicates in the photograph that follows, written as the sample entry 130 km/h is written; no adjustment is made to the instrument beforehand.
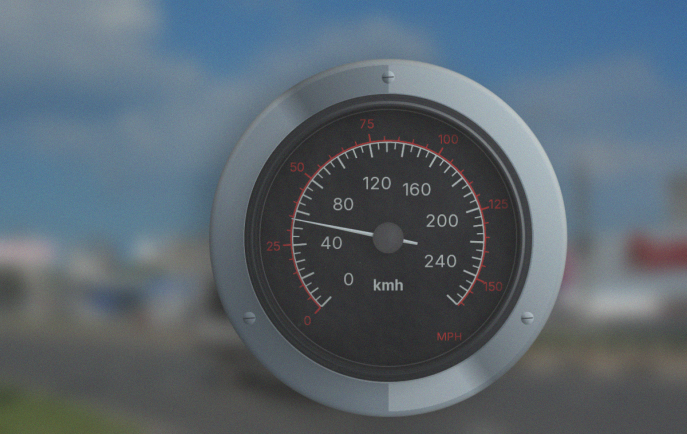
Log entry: 55 km/h
